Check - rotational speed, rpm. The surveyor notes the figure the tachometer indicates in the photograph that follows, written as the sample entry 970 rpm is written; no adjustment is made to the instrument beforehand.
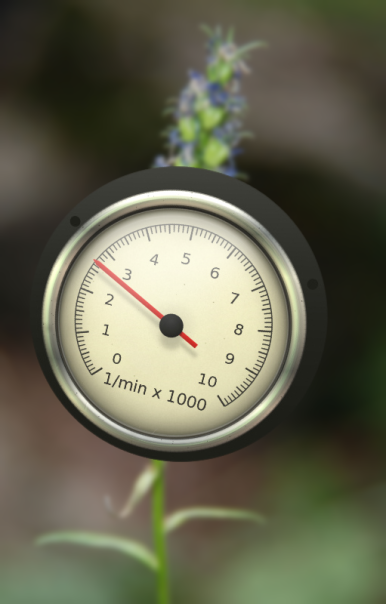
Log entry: 2700 rpm
